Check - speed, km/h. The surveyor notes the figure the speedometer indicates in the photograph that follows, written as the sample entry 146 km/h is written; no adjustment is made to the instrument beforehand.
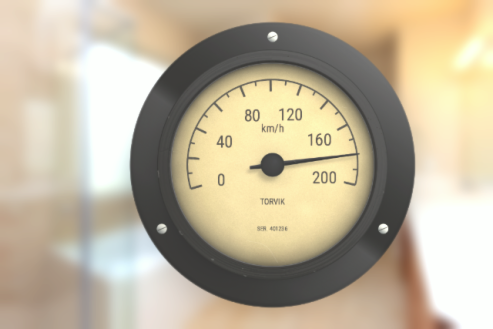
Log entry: 180 km/h
